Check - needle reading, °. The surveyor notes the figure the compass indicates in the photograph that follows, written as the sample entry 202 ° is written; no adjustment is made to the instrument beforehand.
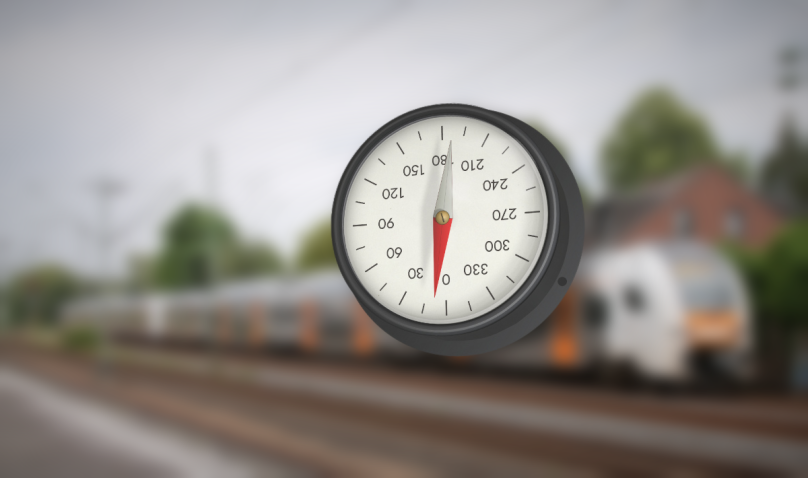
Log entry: 7.5 °
